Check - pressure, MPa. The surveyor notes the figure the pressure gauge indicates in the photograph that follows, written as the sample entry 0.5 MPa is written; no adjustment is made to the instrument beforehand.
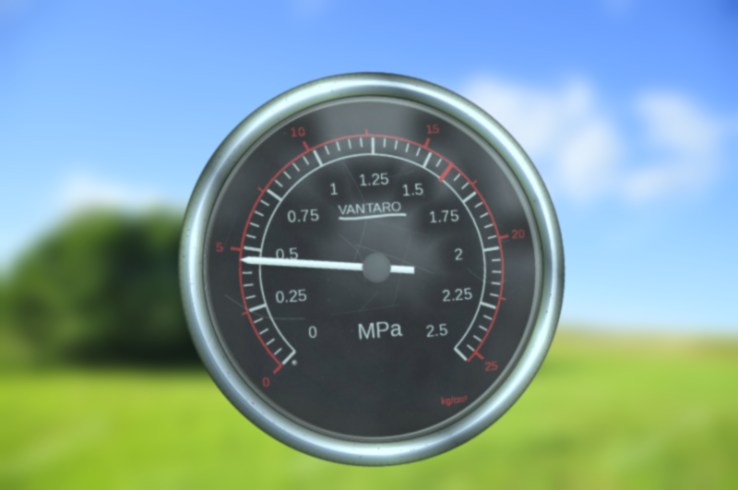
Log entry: 0.45 MPa
